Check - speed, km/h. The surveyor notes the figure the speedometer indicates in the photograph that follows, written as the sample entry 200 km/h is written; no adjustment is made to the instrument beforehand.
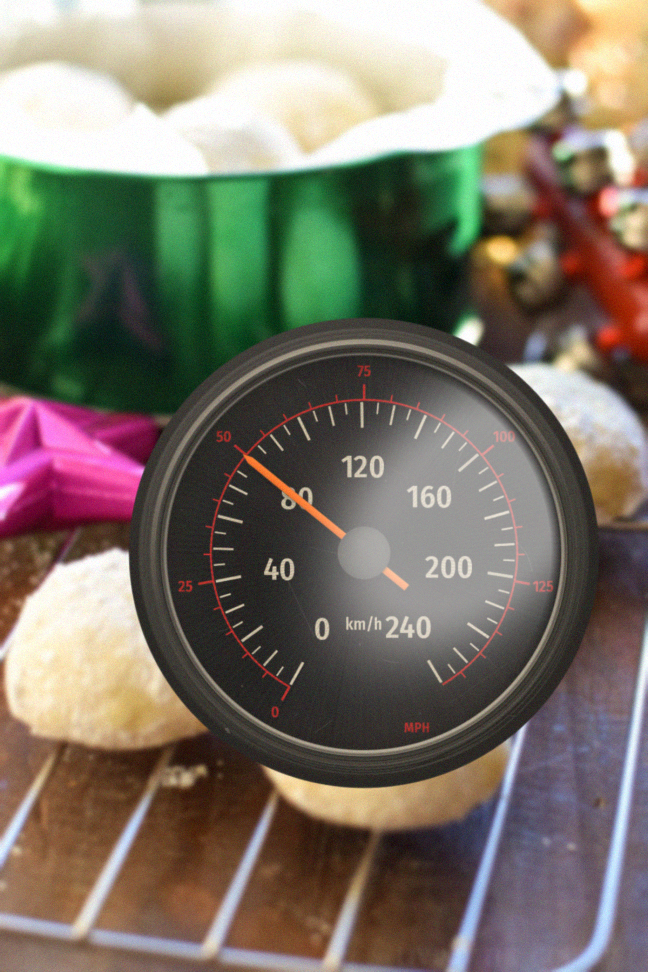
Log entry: 80 km/h
